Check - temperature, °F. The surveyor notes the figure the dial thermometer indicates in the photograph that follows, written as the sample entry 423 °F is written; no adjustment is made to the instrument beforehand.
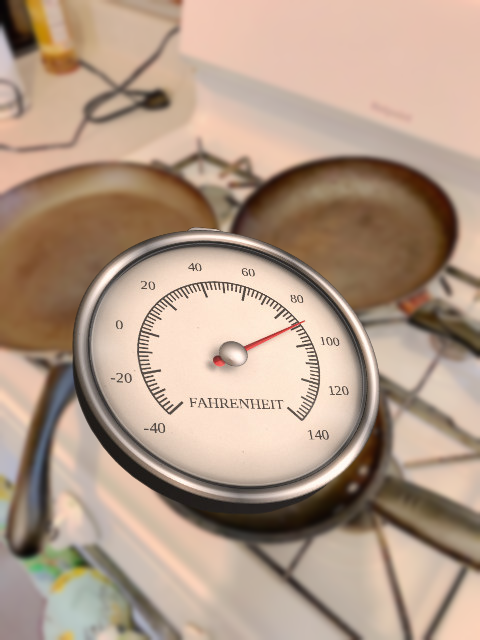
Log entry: 90 °F
